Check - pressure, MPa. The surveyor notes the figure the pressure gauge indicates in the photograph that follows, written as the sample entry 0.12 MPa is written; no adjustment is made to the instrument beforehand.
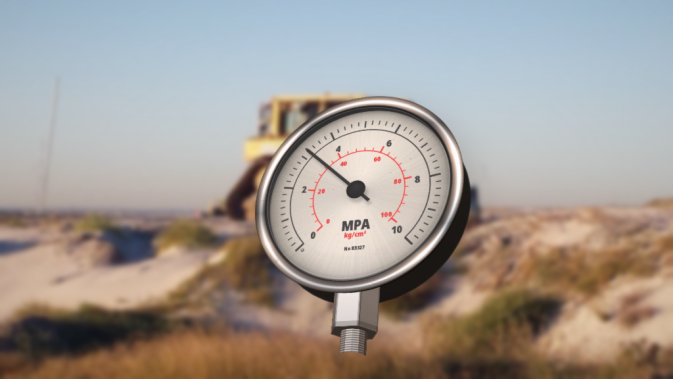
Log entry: 3.2 MPa
